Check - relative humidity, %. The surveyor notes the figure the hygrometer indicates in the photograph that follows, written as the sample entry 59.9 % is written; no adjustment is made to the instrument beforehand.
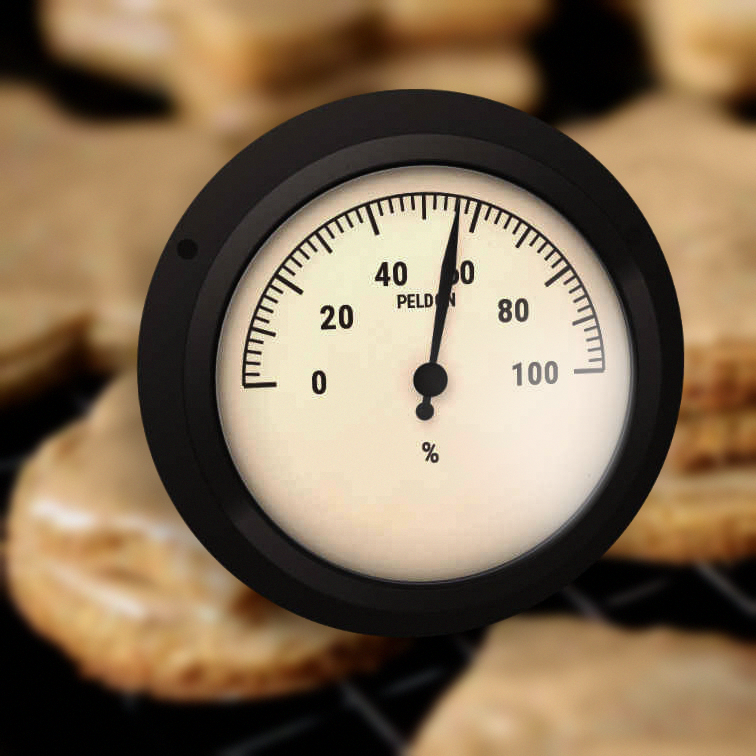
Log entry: 56 %
